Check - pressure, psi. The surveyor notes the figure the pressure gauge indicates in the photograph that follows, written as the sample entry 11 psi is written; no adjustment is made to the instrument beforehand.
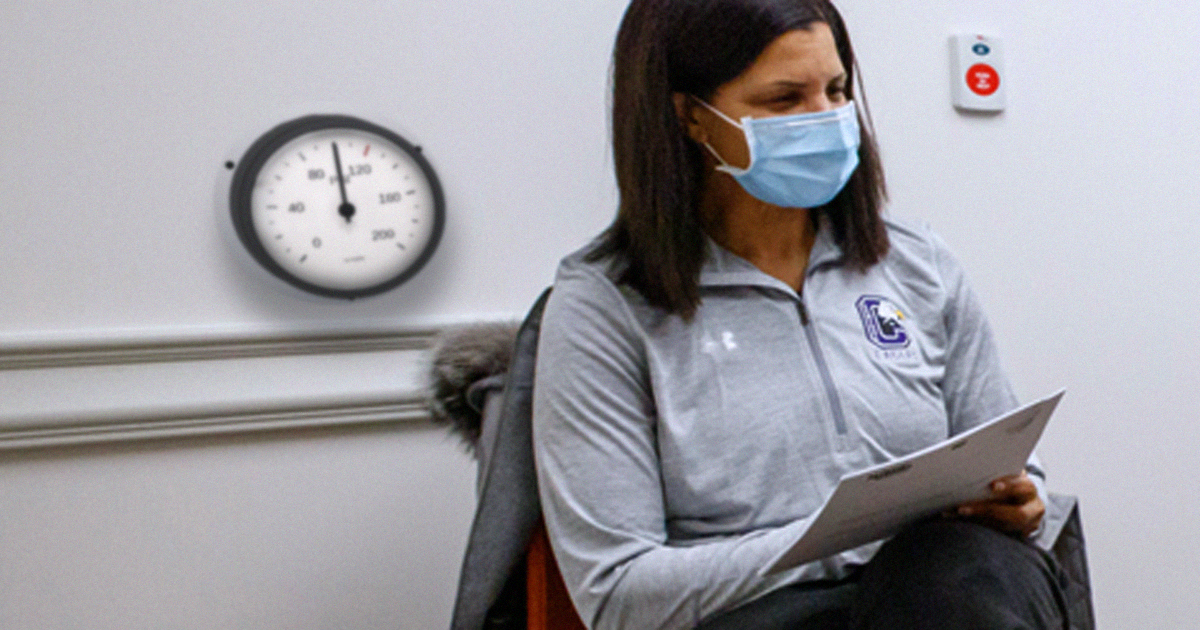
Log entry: 100 psi
